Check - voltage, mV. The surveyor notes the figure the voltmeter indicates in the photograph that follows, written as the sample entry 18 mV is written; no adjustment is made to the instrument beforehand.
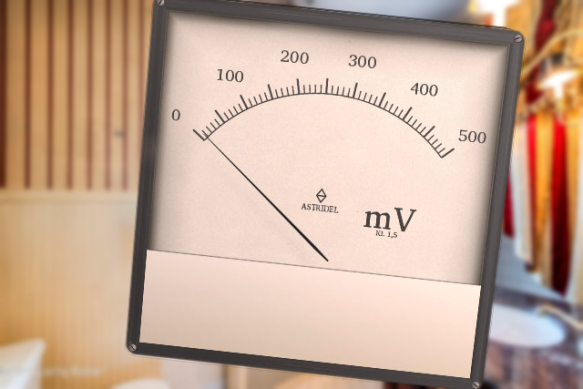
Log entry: 10 mV
